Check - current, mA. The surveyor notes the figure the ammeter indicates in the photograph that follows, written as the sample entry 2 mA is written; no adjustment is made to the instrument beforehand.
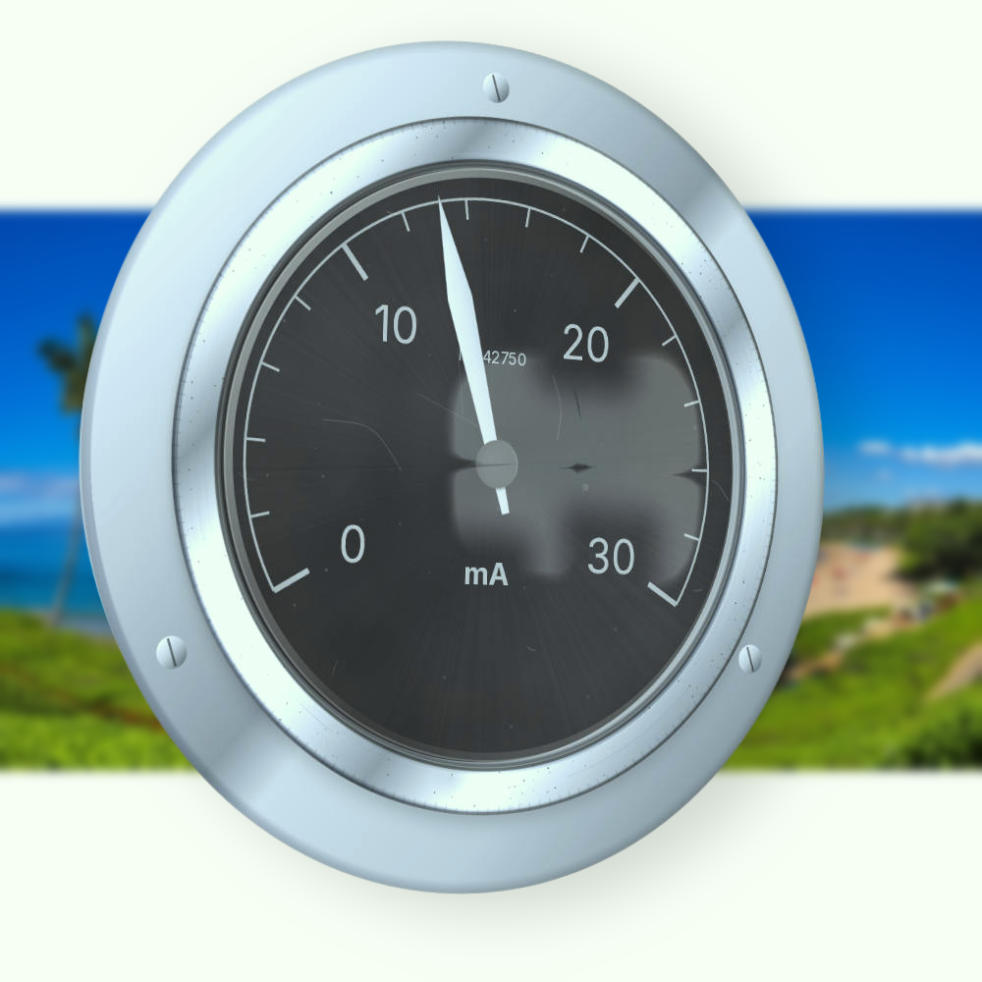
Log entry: 13 mA
